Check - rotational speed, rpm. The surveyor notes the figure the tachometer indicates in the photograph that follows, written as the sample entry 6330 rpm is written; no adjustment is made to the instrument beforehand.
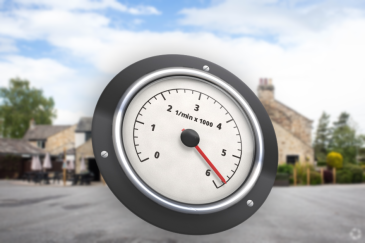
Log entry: 5800 rpm
